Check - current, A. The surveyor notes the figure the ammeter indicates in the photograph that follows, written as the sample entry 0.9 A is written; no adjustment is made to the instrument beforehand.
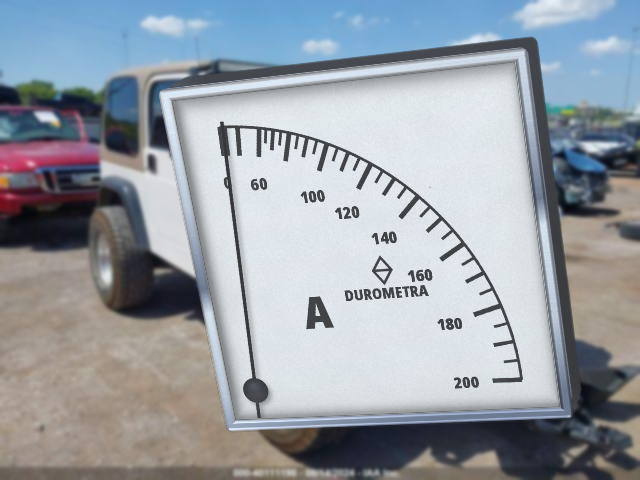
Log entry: 20 A
